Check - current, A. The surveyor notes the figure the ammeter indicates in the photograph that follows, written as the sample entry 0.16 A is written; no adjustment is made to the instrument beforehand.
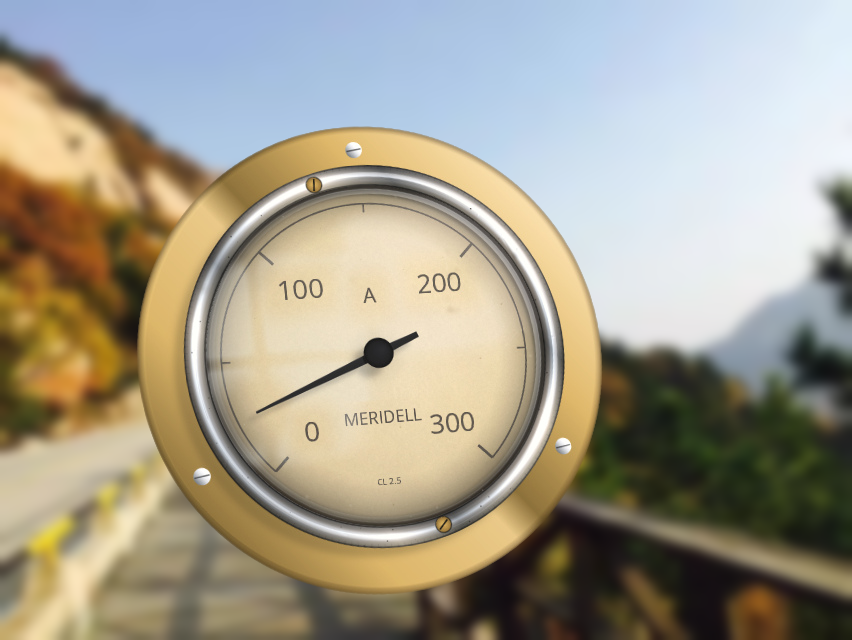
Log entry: 25 A
